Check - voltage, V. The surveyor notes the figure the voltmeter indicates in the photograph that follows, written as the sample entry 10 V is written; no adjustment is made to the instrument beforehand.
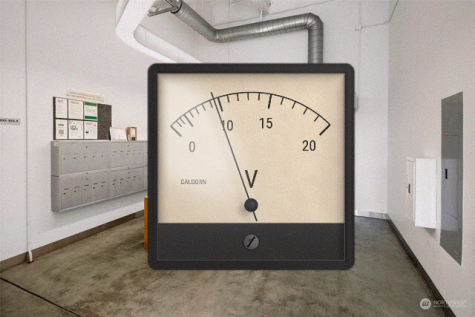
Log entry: 9.5 V
